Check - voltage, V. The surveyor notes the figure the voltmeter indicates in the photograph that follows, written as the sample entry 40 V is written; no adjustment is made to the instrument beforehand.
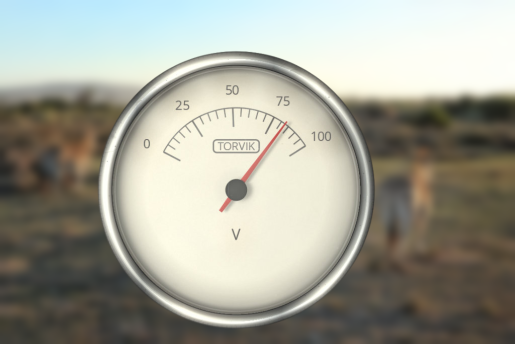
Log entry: 82.5 V
